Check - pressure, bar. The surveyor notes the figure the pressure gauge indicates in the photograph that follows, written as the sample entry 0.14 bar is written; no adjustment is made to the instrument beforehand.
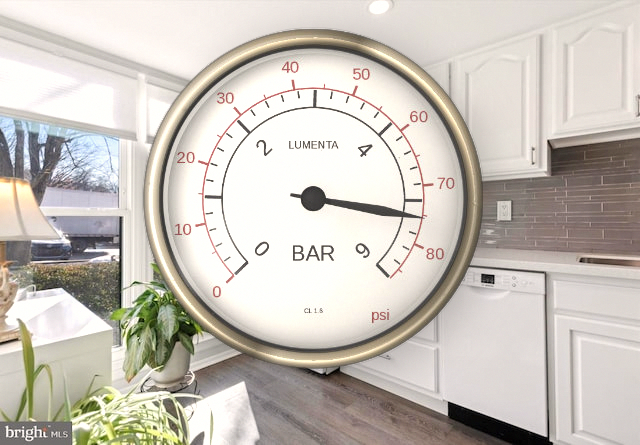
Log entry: 5.2 bar
